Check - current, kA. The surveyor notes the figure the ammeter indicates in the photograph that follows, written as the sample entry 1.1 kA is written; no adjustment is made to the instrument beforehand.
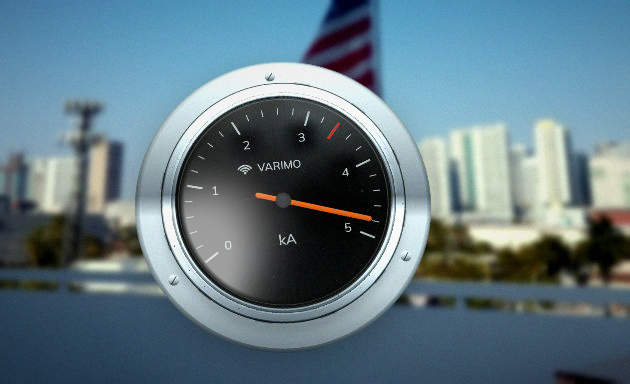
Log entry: 4.8 kA
